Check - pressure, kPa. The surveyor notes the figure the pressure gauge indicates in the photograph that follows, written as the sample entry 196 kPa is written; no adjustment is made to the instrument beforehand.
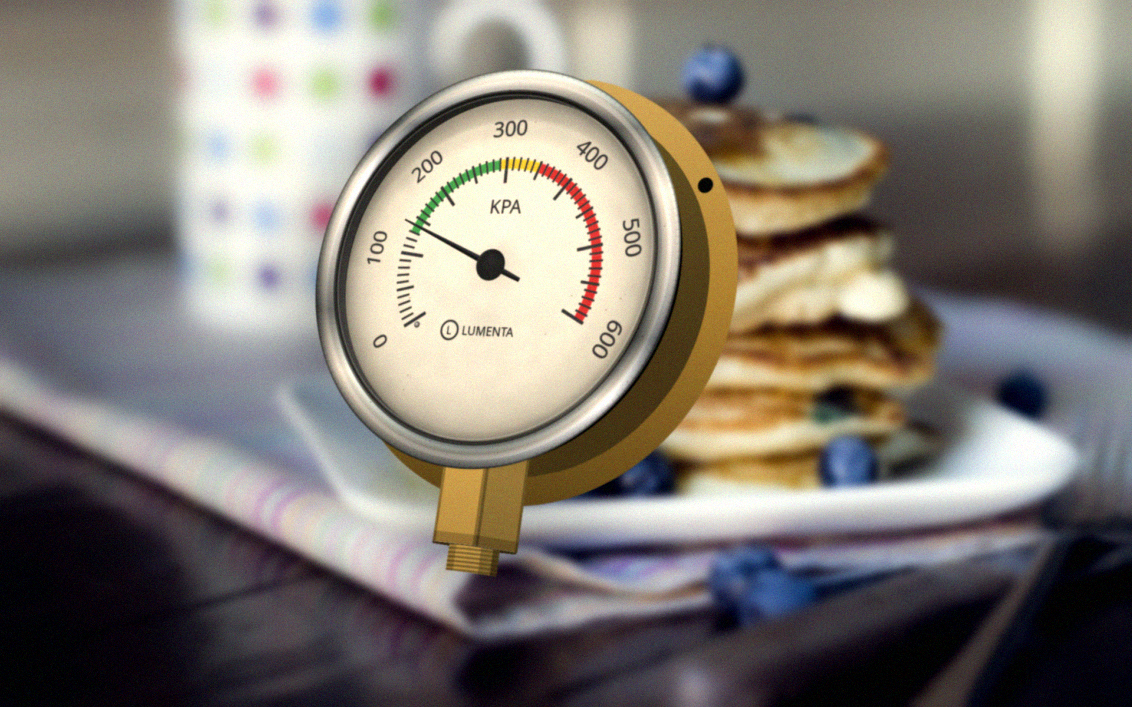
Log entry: 140 kPa
